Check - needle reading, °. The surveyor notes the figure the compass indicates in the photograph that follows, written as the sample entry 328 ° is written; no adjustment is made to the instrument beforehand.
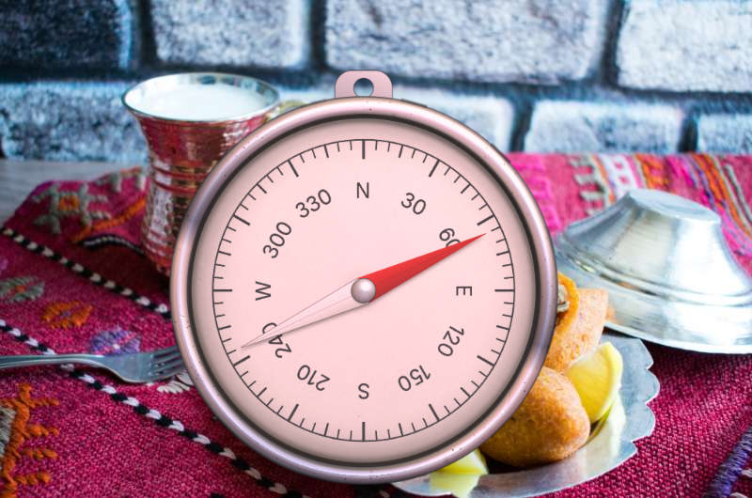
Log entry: 65 °
